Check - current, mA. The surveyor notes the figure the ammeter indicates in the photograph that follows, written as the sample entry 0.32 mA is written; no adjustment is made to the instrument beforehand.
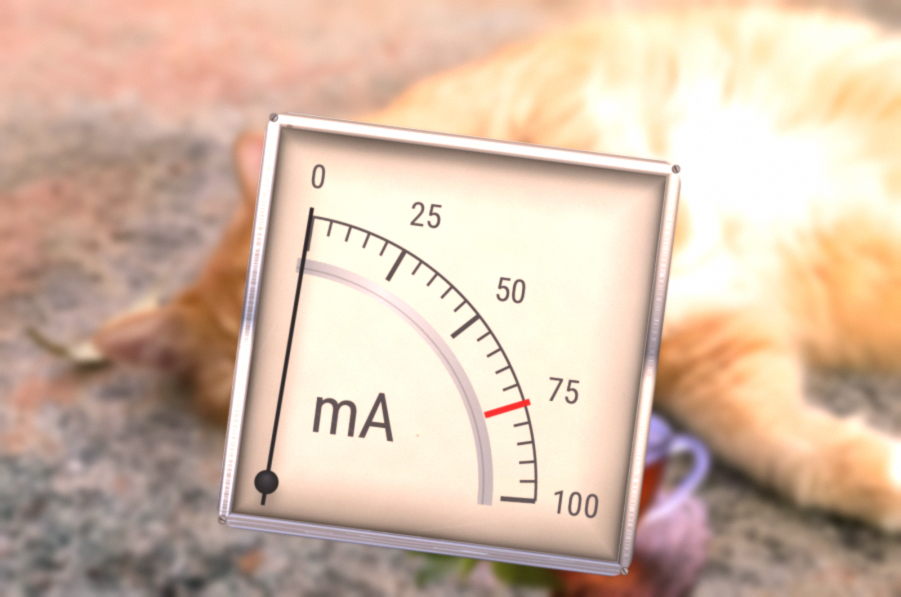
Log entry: 0 mA
